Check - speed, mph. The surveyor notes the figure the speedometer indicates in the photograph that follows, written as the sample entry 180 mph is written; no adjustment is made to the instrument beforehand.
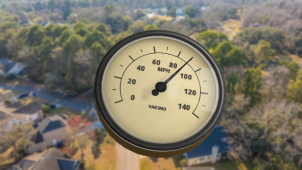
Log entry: 90 mph
